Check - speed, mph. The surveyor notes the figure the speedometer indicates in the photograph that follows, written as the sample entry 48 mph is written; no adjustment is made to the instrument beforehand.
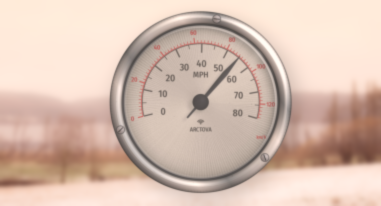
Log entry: 55 mph
